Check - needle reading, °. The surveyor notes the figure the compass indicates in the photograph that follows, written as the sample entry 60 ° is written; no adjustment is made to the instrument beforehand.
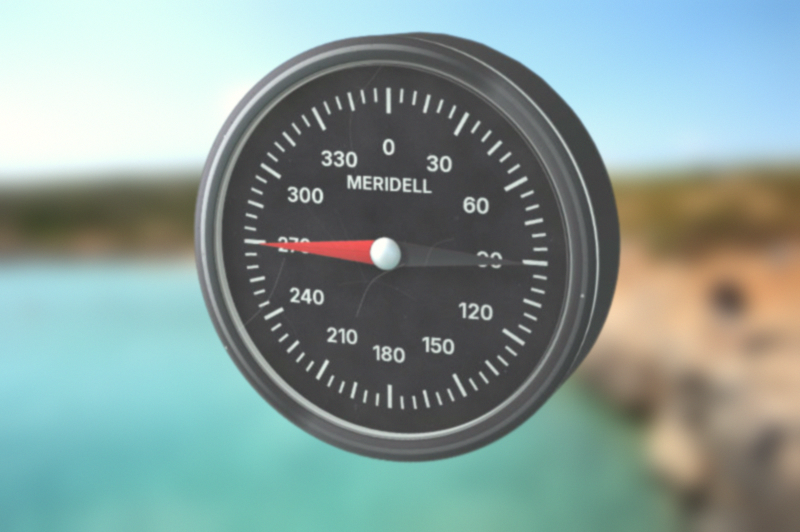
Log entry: 270 °
